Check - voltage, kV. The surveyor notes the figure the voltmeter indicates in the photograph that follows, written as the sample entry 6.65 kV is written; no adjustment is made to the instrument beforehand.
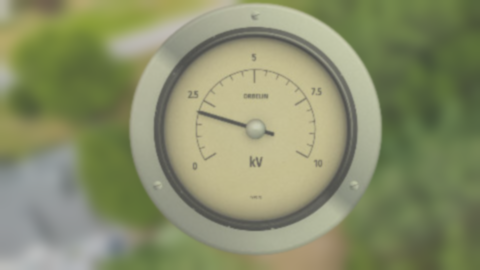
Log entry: 2 kV
